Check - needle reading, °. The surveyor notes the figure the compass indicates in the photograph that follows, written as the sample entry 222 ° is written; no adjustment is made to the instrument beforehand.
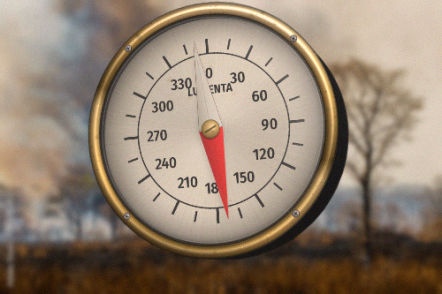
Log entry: 172.5 °
